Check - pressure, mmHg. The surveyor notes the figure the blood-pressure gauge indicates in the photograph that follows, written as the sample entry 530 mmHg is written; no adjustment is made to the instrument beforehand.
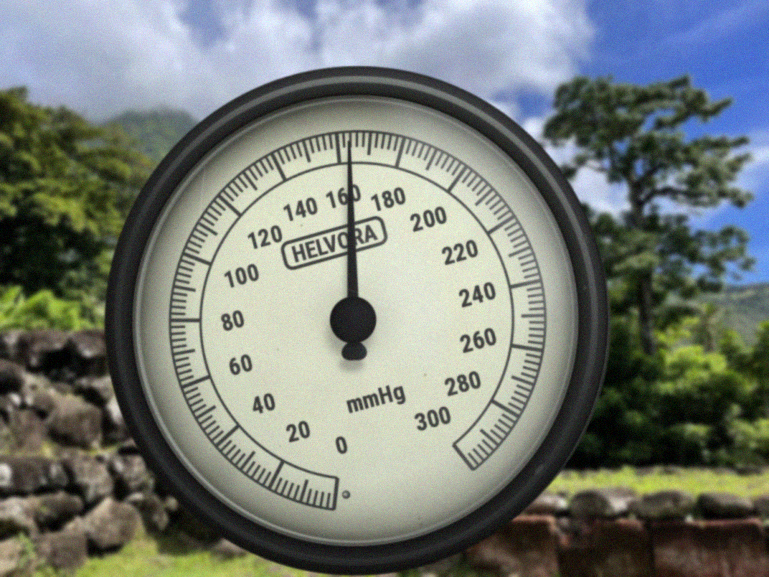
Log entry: 164 mmHg
